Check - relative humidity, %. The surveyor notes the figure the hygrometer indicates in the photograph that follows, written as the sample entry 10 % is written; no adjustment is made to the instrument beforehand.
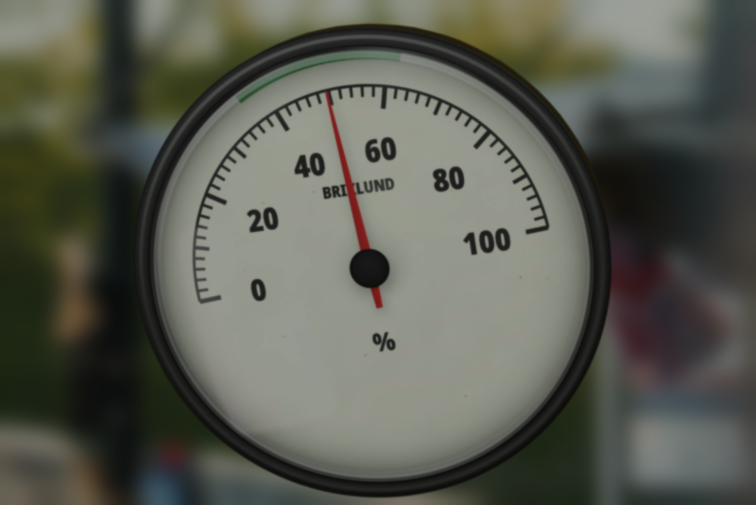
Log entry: 50 %
